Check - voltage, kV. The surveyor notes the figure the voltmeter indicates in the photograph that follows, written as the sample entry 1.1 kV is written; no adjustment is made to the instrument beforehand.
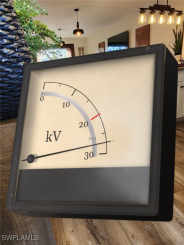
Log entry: 27.5 kV
